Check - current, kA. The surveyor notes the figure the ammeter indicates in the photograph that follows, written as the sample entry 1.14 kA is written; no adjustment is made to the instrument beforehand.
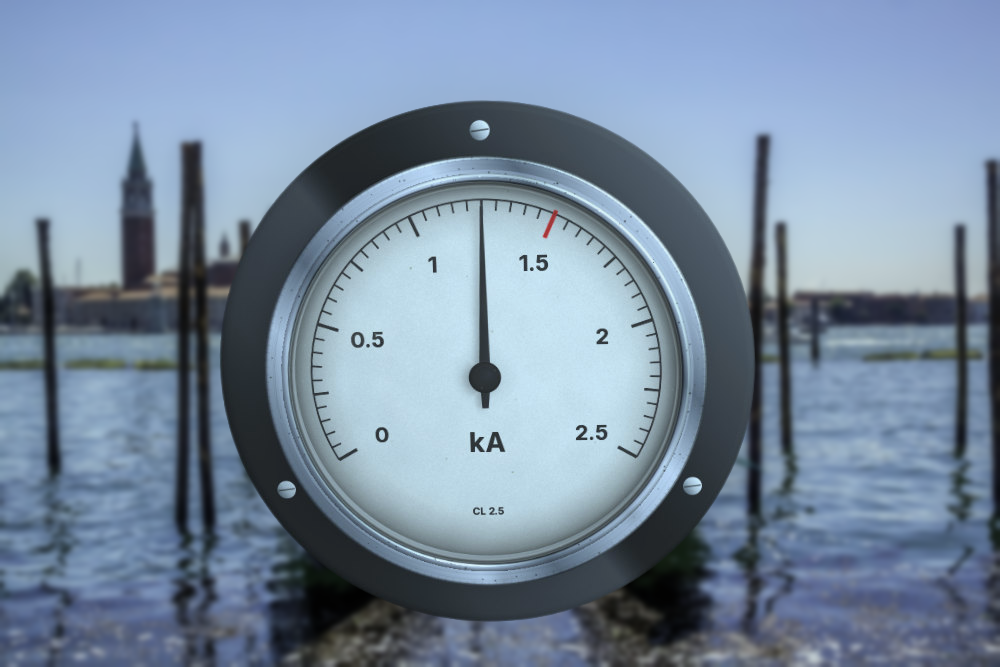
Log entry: 1.25 kA
